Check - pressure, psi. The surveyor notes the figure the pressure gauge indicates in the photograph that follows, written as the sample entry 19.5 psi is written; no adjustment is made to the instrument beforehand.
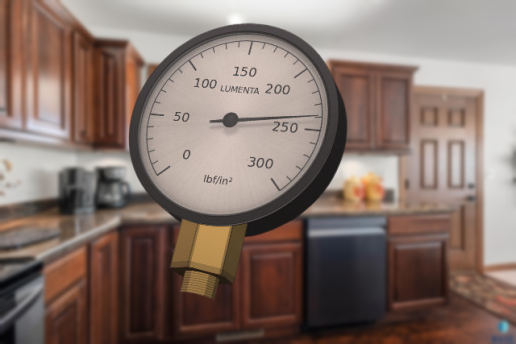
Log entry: 240 psi
